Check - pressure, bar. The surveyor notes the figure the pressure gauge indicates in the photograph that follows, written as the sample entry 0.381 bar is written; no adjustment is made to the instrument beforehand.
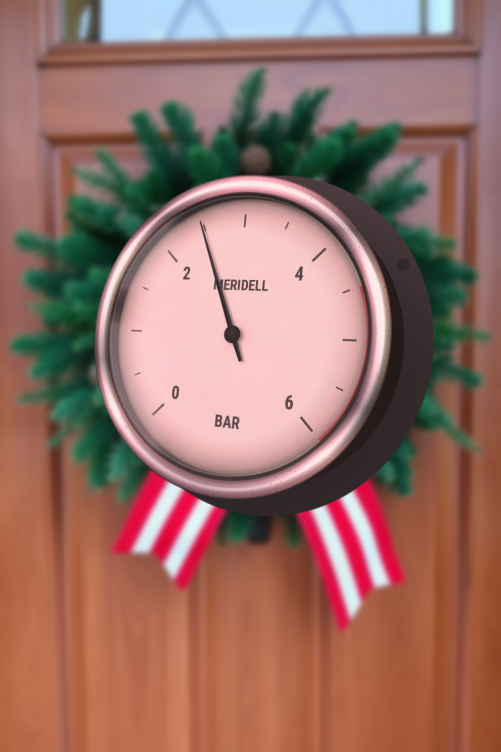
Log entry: 2.5 bar
